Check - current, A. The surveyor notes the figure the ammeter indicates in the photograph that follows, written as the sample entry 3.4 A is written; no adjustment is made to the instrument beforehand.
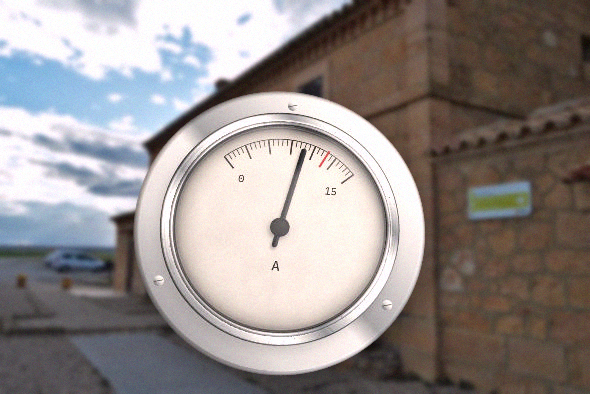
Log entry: 9 A
